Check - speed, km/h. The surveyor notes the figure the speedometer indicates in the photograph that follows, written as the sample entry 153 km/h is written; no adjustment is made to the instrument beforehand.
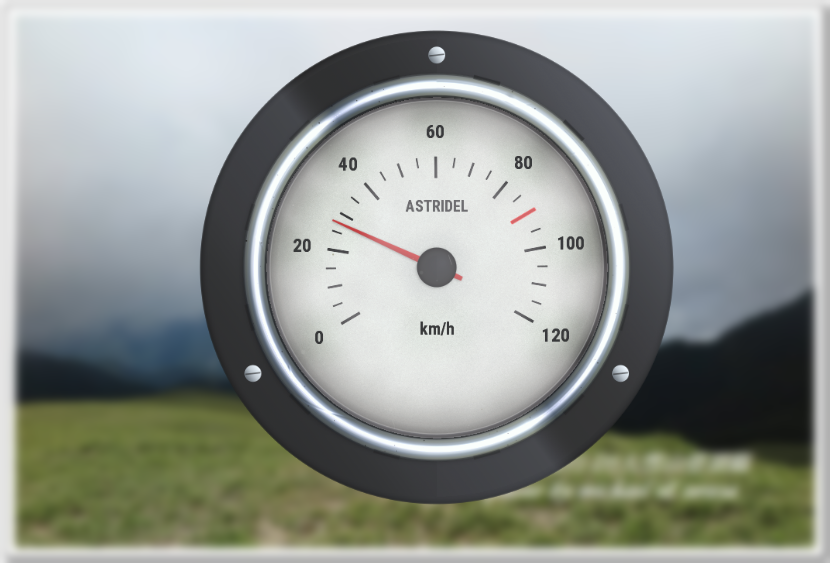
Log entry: 27.5 km/h
